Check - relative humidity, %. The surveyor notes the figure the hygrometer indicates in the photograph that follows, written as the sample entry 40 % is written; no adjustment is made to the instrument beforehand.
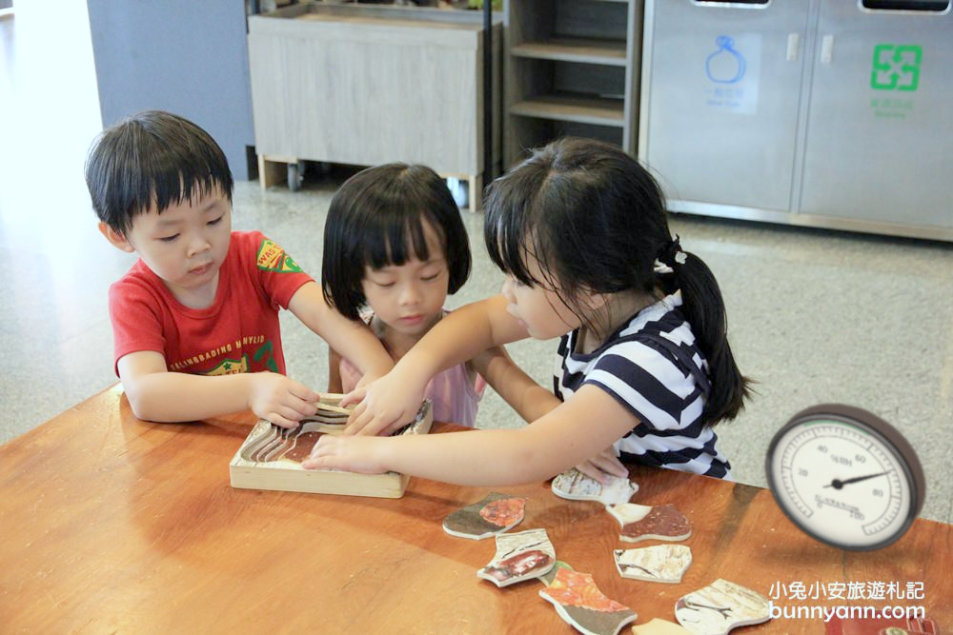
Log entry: 70 %
